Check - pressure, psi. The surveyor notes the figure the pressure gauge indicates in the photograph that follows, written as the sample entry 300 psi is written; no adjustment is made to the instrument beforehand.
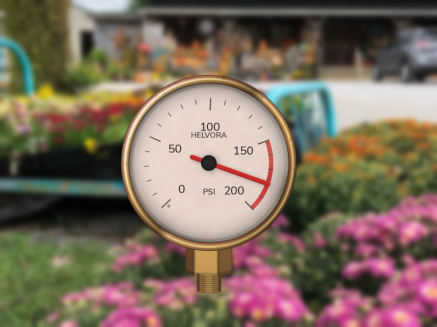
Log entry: 180 psi
